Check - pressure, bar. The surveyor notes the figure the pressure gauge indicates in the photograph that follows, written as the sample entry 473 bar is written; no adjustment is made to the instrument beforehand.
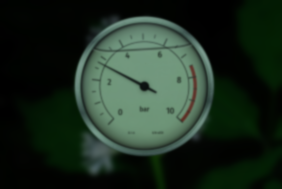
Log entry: 2.75 bar
